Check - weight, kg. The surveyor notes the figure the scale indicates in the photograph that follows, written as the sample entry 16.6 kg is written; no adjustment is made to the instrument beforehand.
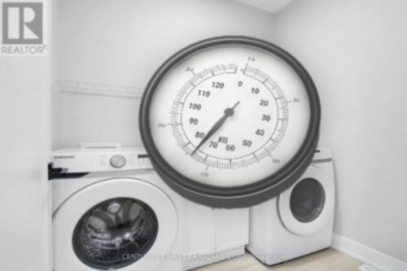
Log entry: 75 kg
